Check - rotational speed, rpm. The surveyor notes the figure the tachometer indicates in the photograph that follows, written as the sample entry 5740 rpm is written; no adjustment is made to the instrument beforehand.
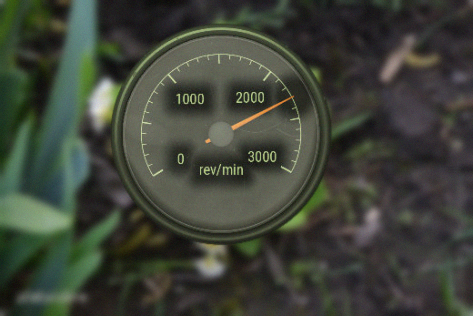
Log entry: 2300 rpm
